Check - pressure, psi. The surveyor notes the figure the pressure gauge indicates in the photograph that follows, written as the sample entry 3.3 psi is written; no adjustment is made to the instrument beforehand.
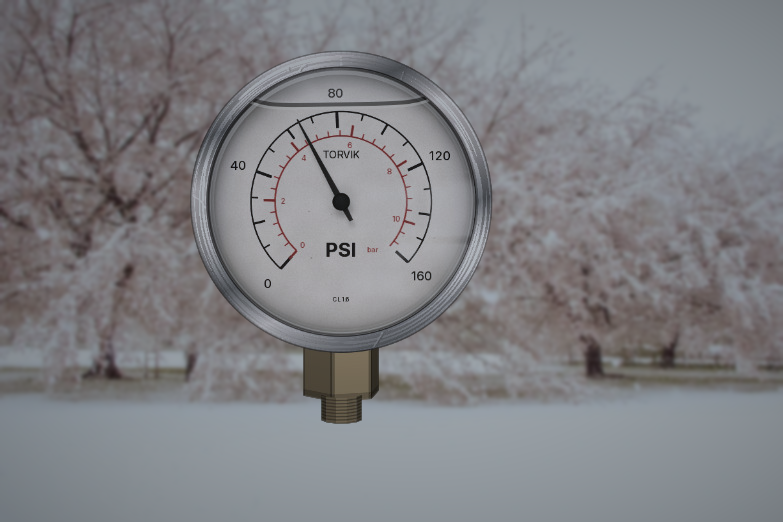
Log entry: 65 psi
